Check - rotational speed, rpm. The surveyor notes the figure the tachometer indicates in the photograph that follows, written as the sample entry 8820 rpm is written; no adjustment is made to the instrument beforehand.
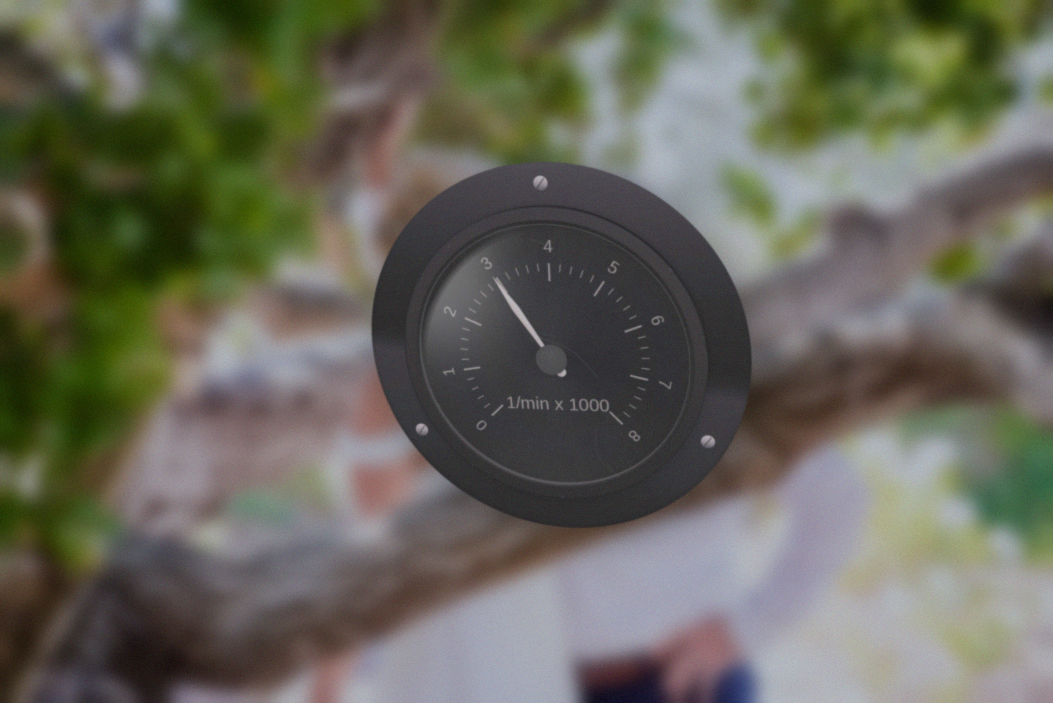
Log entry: 3000 rpm
